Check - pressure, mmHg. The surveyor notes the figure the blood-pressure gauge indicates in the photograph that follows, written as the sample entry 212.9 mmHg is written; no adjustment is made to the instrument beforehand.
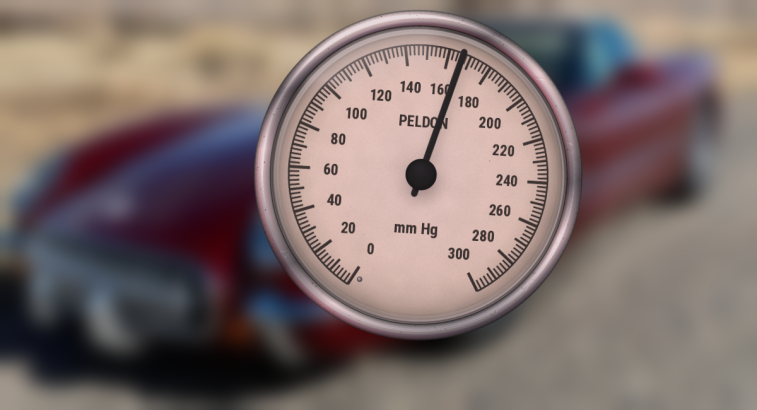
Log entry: 166 mmHg
